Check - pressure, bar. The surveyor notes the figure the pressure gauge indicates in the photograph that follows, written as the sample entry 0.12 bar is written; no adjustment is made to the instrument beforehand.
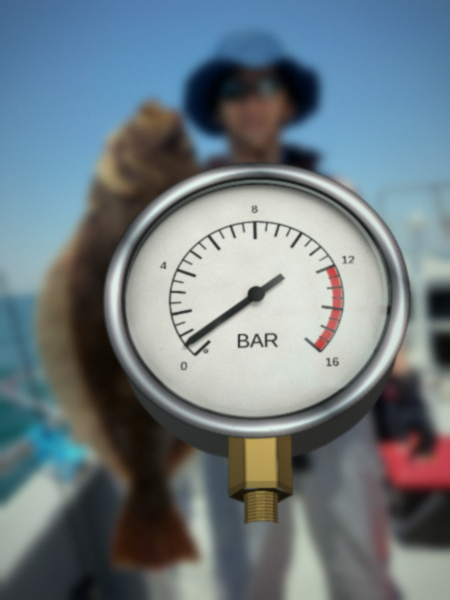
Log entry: 0.5 bar
